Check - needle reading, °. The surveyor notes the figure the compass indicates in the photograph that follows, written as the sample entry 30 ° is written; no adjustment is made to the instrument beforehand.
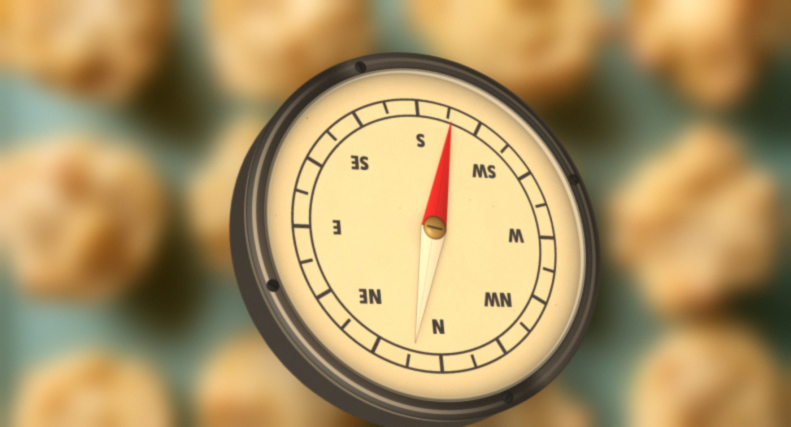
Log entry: 195 °
